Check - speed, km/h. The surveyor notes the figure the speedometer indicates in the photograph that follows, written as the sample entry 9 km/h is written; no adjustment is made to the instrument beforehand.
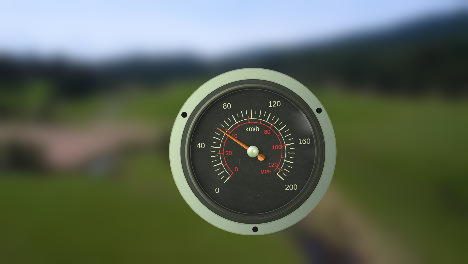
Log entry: 60 km/h
